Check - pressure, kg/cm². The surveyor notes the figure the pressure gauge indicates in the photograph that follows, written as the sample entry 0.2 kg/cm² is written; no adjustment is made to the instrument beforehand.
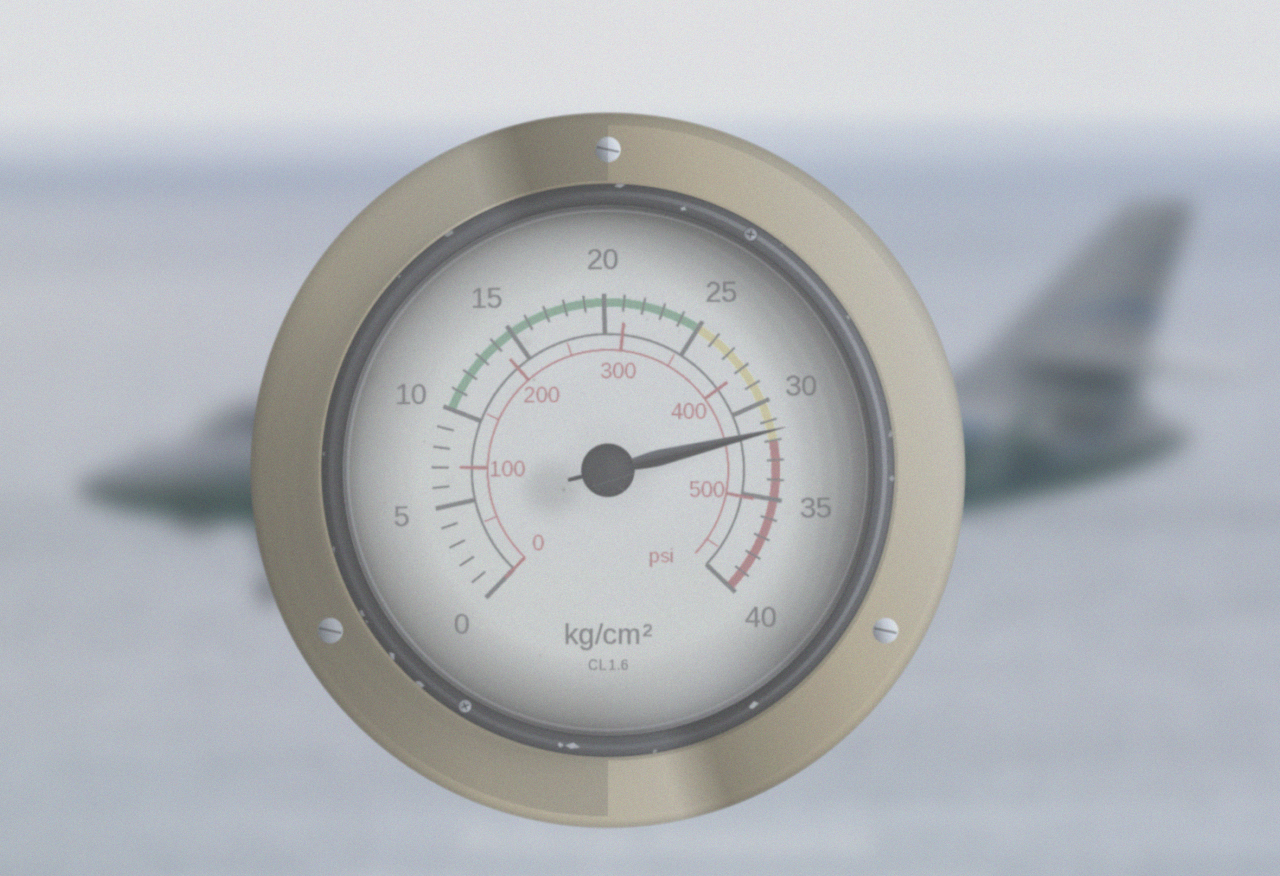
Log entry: 31.5 kg/cm²
